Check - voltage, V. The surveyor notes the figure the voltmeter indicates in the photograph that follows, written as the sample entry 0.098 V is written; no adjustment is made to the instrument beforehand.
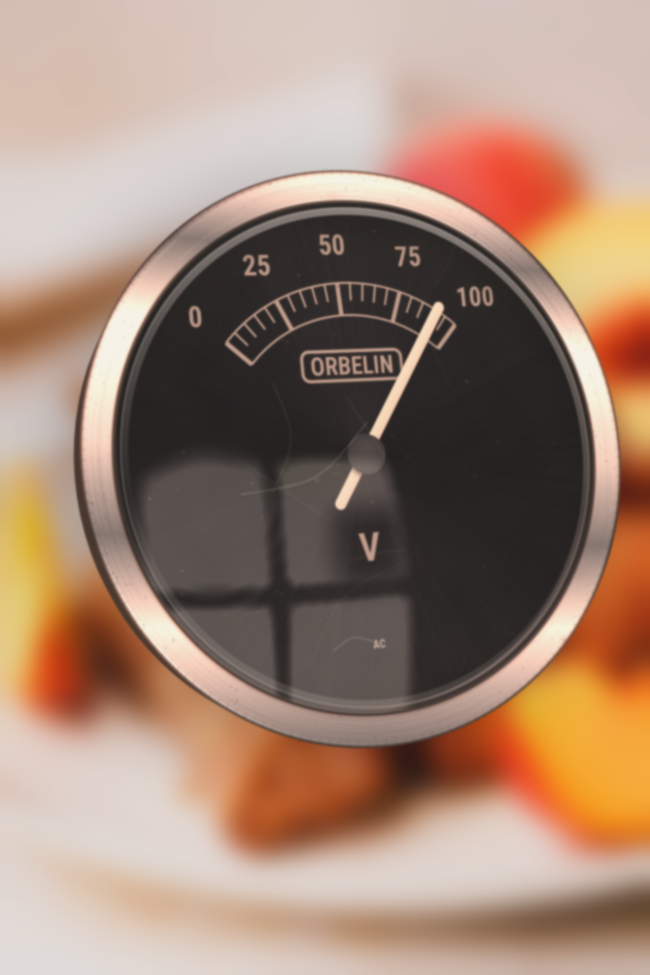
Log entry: 90 V
